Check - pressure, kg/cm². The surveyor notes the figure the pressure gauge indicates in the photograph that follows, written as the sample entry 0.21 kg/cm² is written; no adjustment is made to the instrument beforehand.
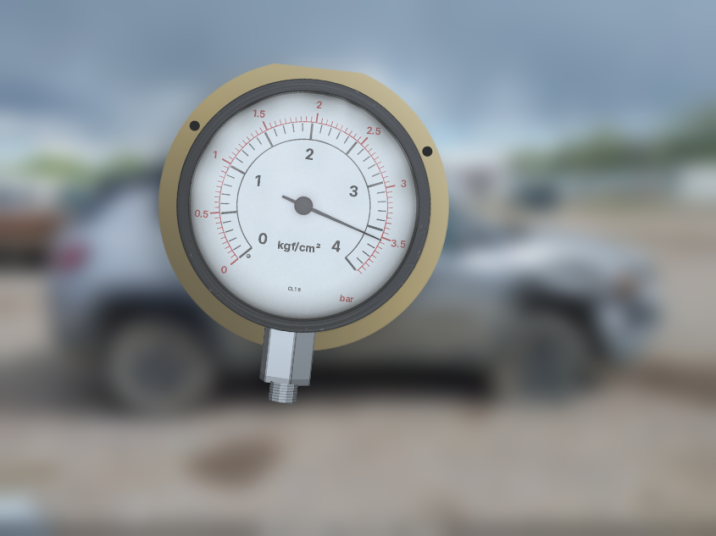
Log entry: 3.6 kg/cm²
